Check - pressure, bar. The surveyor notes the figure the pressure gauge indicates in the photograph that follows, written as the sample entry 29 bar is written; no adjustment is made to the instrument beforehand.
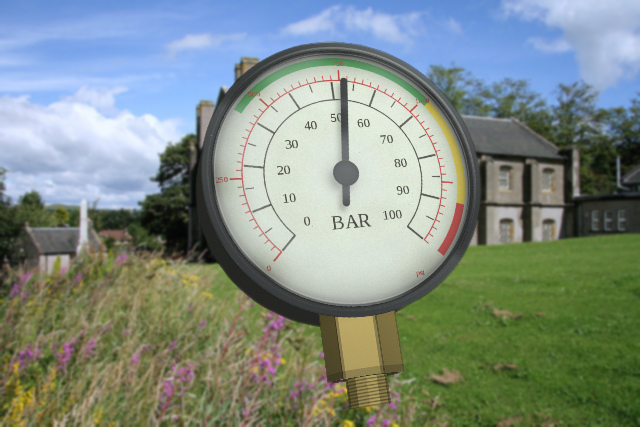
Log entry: 52.5 bar
